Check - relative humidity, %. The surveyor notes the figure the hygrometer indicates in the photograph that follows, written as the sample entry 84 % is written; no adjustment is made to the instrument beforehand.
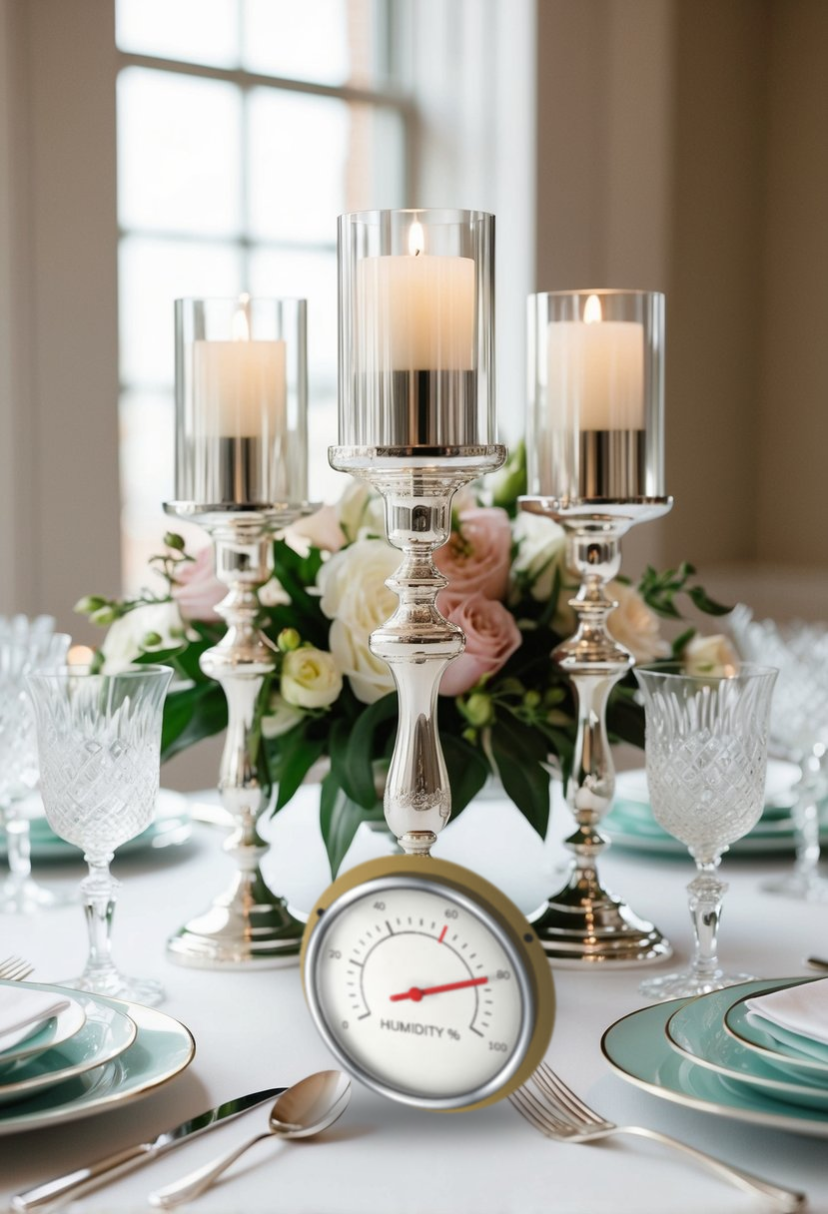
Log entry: 80 %
